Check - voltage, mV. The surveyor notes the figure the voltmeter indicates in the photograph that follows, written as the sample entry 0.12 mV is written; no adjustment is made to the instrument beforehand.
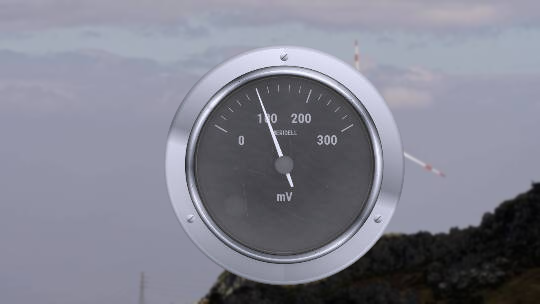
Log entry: 100 mV
